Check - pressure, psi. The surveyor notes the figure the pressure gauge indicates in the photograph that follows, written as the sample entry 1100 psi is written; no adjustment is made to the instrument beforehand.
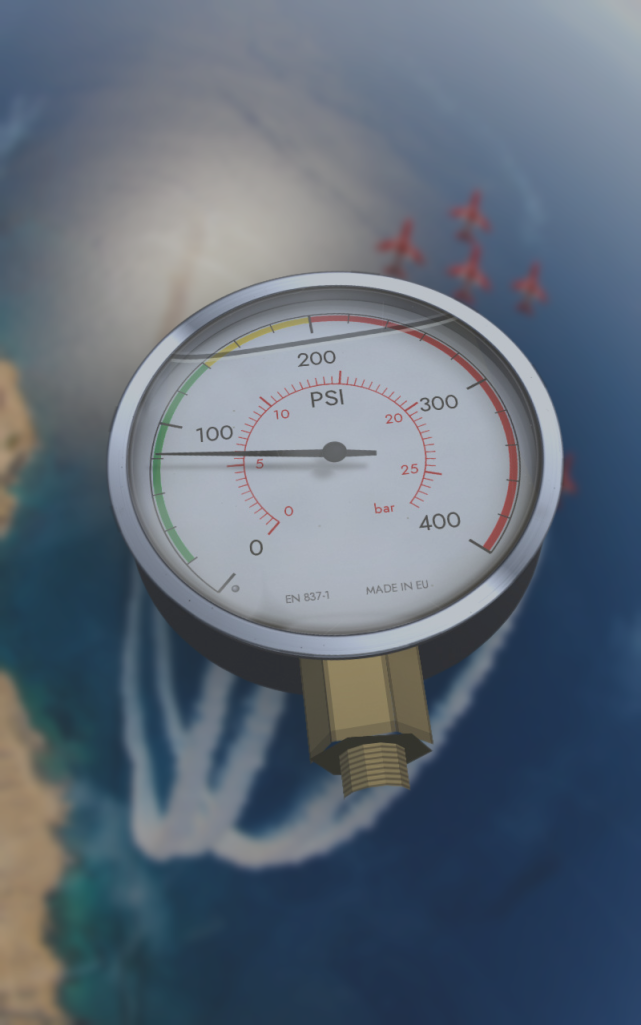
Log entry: 80 psi
